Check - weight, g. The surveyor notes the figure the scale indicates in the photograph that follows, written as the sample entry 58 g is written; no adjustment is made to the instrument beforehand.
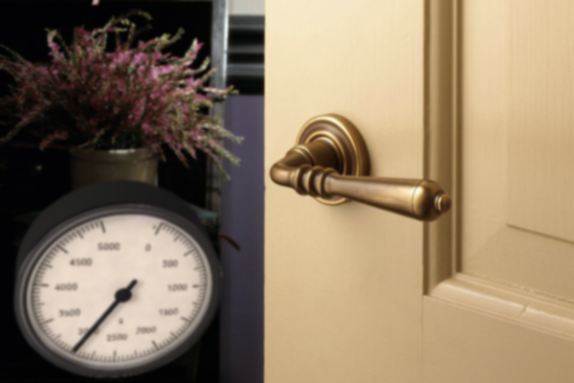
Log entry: 3000 g
